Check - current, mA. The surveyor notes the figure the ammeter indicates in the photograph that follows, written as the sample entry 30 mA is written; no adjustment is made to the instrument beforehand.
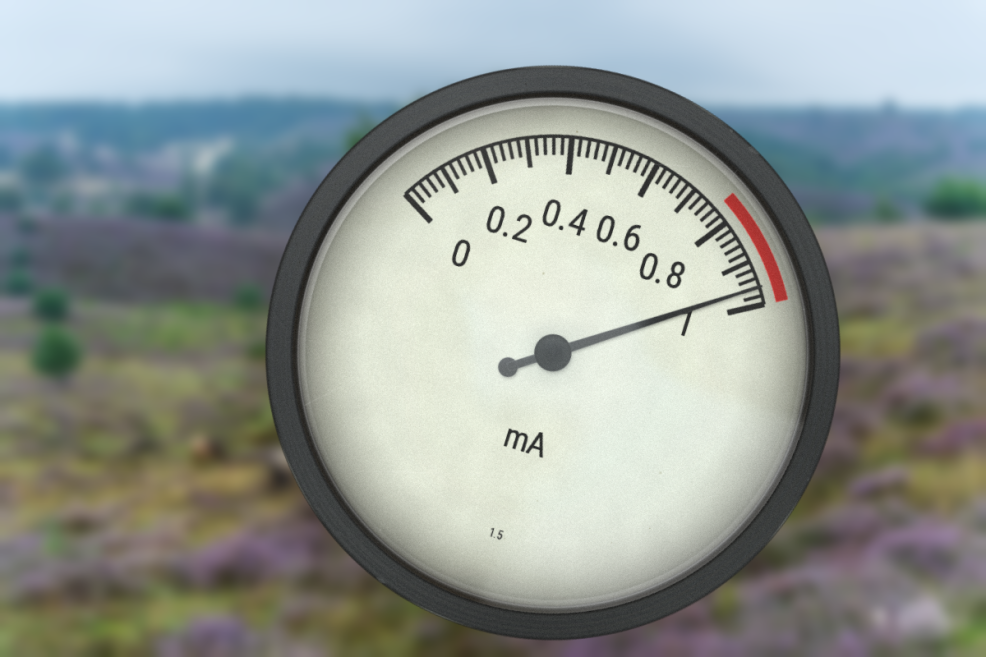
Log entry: 0.96 mA
